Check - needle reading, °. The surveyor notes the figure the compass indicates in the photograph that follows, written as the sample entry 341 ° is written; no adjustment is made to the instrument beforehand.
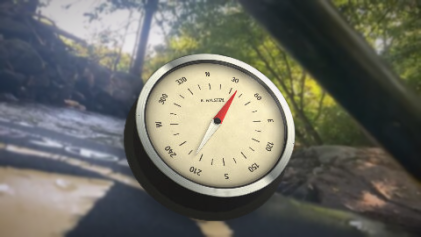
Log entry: 37.5 °
